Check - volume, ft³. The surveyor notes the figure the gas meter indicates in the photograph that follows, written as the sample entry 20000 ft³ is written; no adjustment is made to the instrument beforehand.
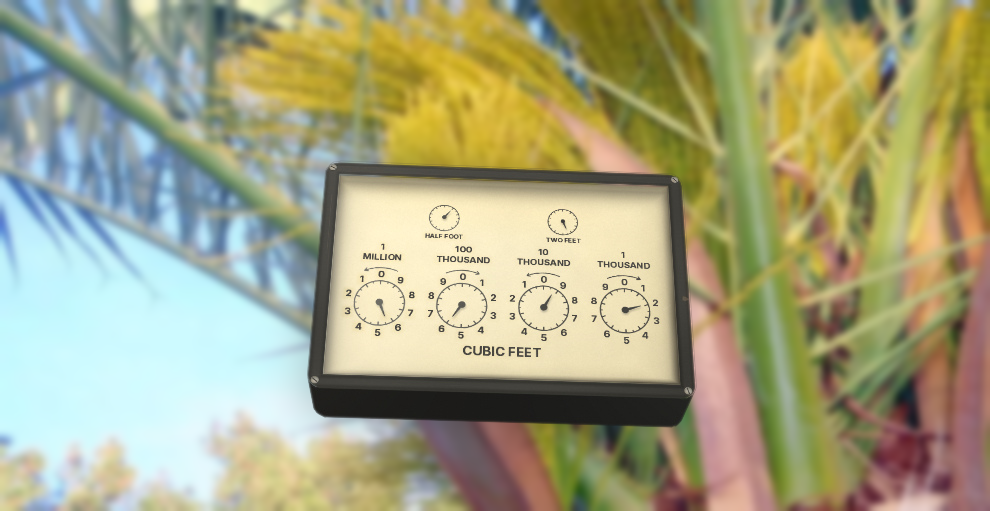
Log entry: 559200 ft³
